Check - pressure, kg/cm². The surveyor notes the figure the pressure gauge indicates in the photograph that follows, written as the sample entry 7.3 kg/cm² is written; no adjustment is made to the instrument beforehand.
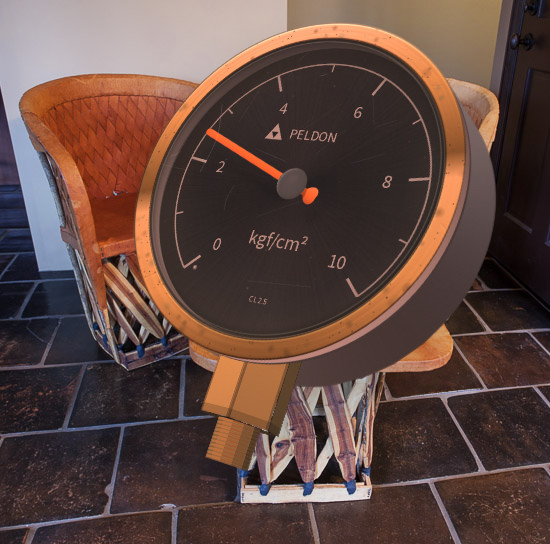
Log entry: 2.5 kg/cm²
